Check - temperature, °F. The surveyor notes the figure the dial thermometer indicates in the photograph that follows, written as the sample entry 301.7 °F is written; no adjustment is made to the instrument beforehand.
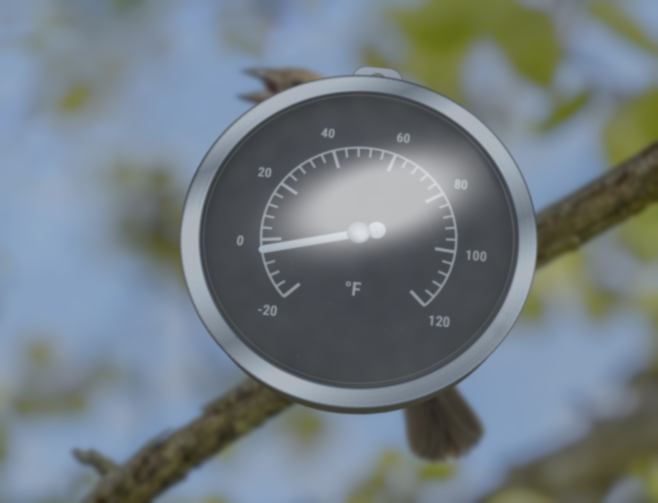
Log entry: -4 °F
